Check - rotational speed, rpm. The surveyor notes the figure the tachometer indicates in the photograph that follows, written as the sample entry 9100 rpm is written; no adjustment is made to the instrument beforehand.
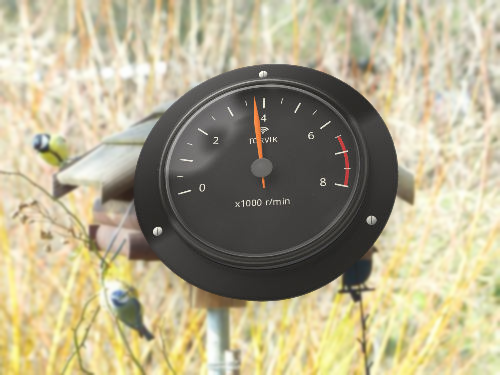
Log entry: 3750 rpm
